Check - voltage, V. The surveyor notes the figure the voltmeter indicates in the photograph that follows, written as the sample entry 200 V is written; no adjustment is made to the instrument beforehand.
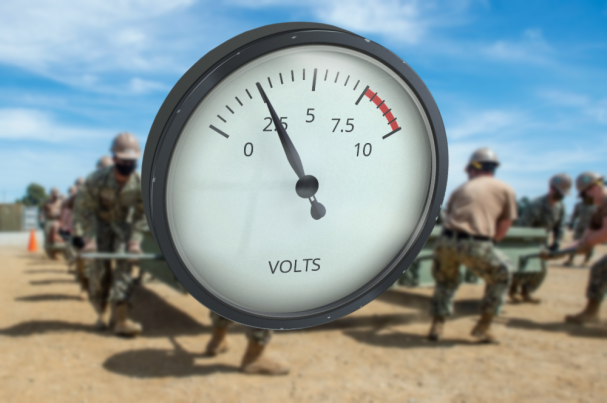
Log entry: 2.5 V
